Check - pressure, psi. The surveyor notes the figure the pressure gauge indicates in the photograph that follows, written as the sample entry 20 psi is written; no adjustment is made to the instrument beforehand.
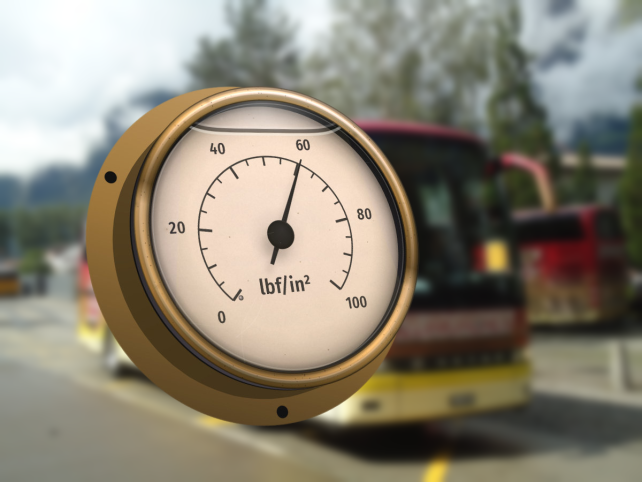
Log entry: 60 psi
